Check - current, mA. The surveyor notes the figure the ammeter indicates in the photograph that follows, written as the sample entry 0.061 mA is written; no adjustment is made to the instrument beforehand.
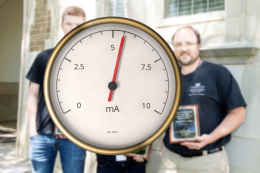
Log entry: 5.5 mA
